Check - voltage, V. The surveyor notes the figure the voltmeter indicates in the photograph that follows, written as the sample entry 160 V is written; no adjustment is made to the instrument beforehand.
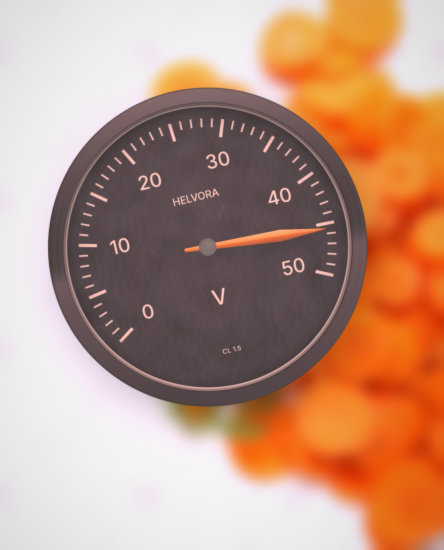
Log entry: 45.5 V
